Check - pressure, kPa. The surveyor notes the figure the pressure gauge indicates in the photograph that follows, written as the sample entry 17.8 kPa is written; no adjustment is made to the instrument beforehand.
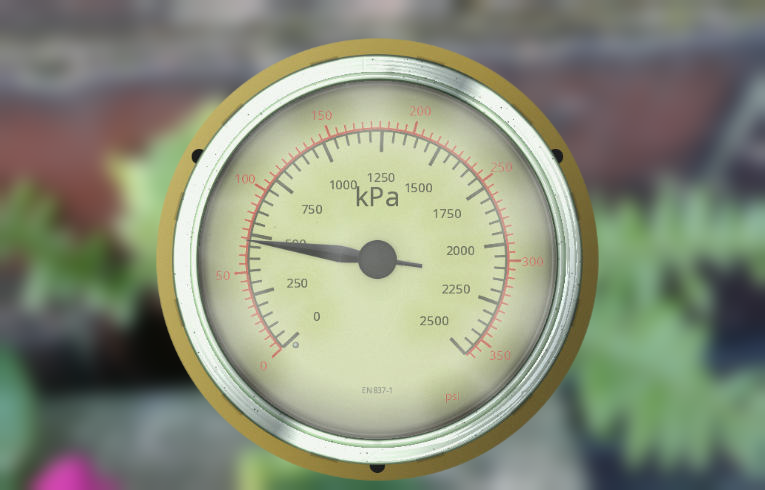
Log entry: 475 kPa
